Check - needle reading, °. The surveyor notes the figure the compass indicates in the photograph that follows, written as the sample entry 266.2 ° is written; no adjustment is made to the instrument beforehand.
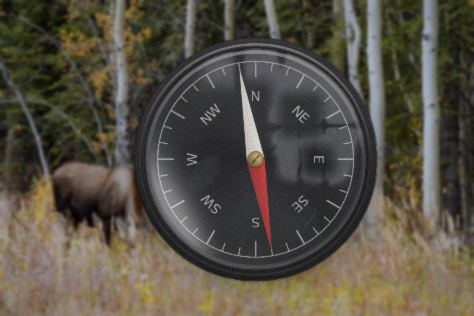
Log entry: 170 °
